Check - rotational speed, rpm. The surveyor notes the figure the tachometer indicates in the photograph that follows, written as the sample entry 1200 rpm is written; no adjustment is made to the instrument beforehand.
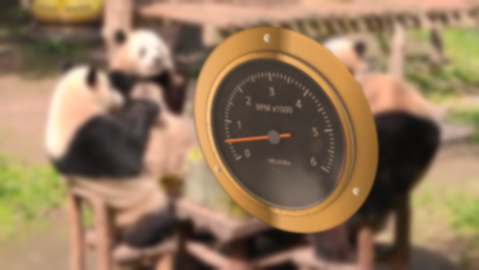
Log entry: 500 rpm
